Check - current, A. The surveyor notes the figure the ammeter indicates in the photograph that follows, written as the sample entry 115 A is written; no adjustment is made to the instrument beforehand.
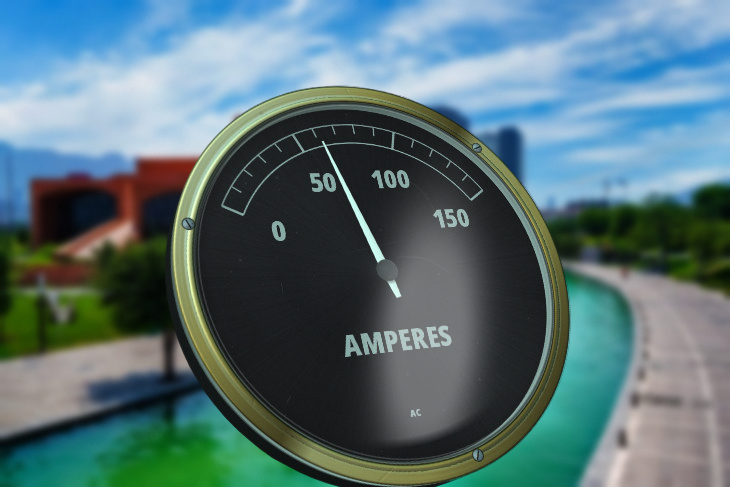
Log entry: 60 A
